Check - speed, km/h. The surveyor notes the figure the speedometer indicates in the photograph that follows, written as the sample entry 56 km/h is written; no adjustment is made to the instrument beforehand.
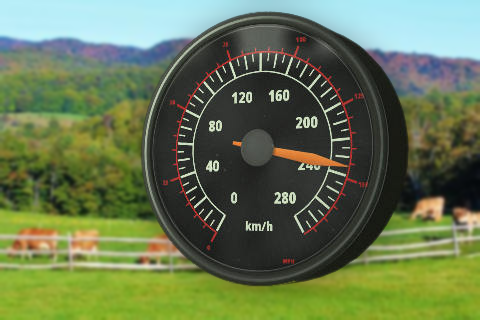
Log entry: 235 km/h
